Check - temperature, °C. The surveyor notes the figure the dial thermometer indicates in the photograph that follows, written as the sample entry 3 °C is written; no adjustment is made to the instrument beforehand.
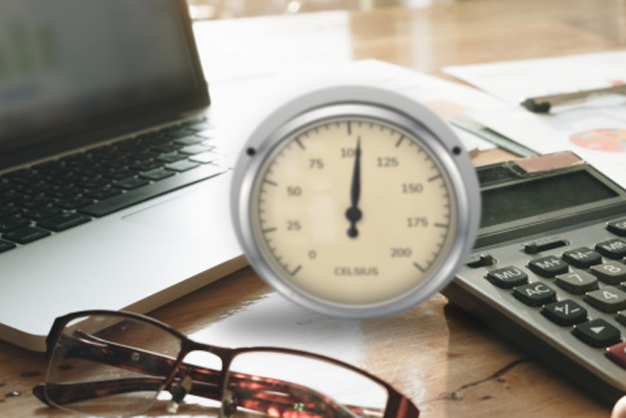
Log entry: 105 °C
